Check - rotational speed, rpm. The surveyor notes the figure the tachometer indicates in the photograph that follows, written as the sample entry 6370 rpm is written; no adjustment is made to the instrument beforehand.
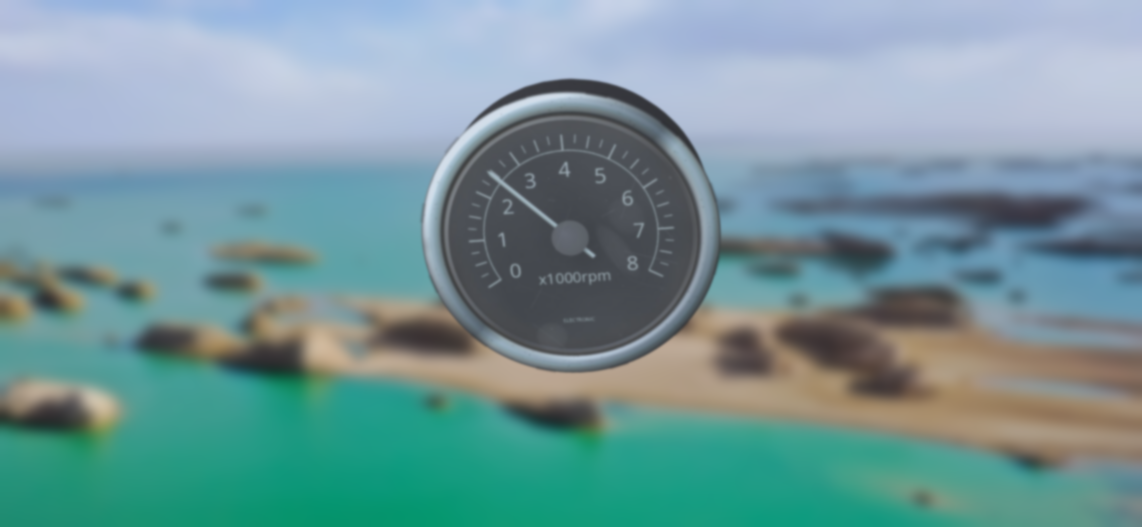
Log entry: 2500 rpm
